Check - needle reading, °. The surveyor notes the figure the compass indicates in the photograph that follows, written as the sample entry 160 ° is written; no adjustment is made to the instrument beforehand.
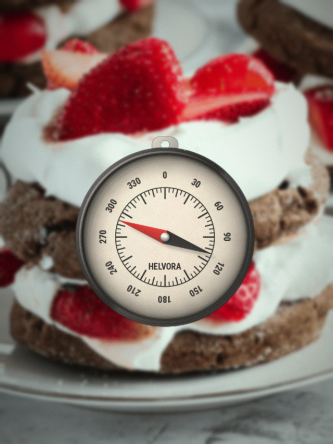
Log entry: 290 °
